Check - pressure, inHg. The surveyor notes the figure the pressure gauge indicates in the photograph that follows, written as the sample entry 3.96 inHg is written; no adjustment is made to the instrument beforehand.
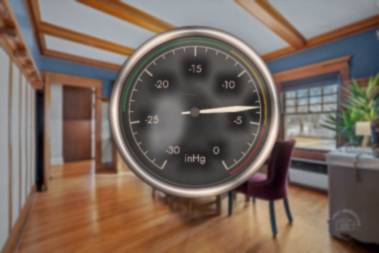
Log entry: -6.5 inHg
